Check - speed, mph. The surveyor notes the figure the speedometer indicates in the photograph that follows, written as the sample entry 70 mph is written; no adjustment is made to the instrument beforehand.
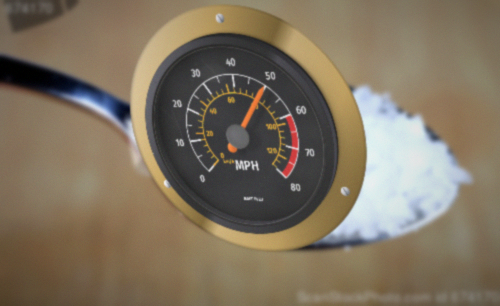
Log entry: 50 mph
